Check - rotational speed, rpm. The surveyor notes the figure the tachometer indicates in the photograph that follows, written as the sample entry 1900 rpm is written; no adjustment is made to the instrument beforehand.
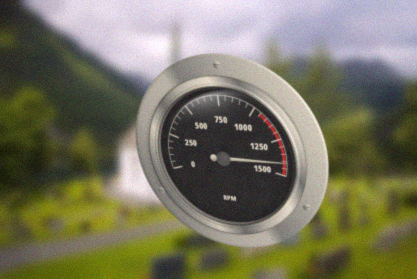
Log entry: 1400 rpm
